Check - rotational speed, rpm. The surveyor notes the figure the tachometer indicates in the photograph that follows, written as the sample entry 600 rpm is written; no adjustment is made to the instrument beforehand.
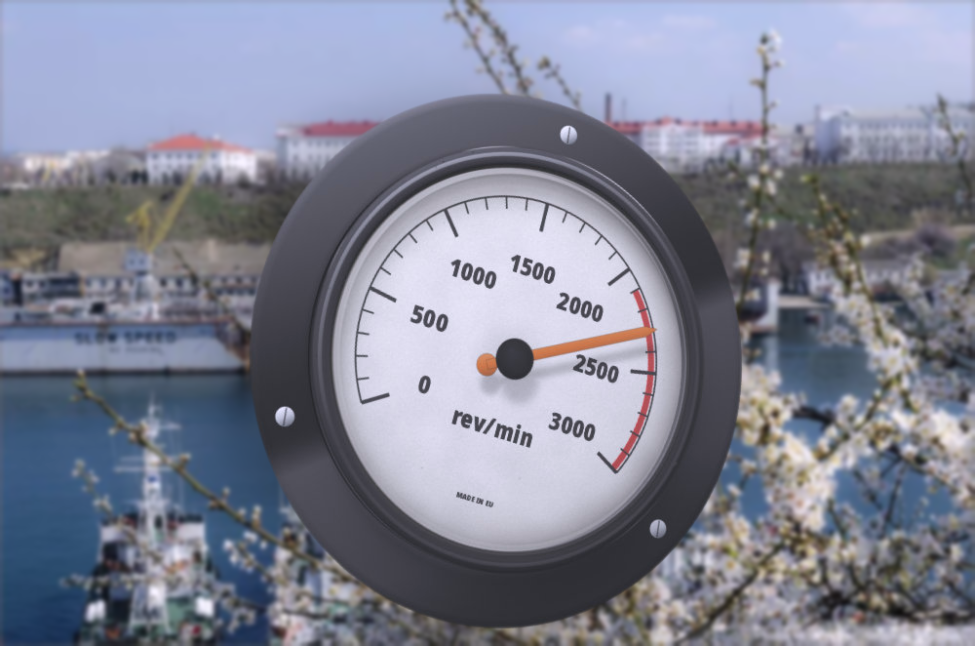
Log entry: 2300 rpm
